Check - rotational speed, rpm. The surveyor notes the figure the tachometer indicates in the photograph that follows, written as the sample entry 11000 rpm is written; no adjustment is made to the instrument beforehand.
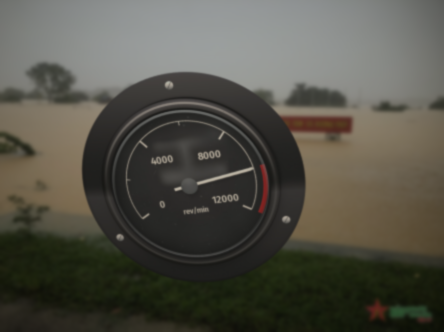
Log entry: 10000 rpm
